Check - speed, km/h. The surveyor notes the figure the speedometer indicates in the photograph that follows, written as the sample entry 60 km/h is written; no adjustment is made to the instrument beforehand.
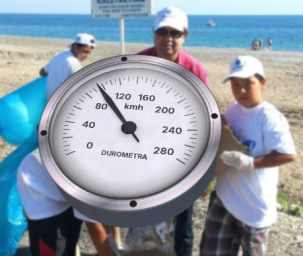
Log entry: 95 km/h
